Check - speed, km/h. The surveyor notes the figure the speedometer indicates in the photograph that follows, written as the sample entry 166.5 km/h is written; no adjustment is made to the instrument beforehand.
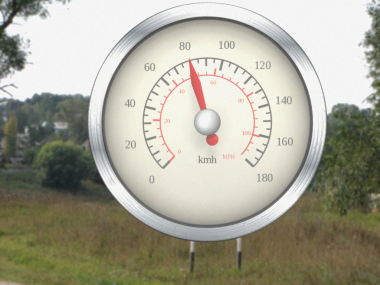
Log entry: 80 km/h
